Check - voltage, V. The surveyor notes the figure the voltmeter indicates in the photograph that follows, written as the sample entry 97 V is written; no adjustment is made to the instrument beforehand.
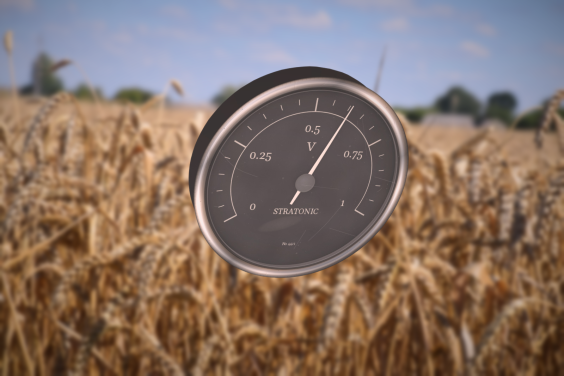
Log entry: 0.6 V
